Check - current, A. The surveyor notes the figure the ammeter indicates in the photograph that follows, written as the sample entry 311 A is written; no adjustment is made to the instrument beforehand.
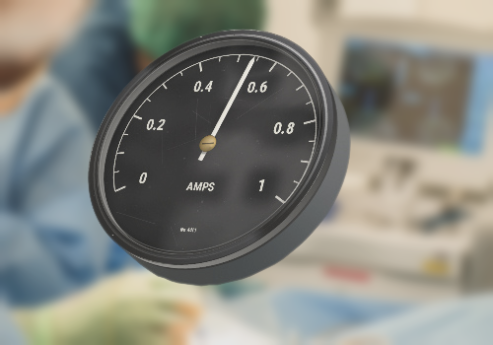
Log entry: 0.55 A
